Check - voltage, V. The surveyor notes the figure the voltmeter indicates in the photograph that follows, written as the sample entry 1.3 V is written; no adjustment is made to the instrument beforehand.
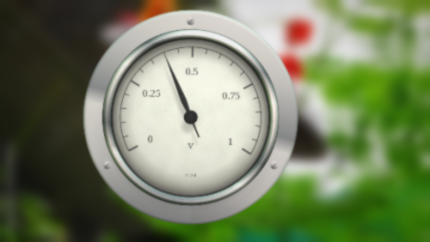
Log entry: 0.4 V
